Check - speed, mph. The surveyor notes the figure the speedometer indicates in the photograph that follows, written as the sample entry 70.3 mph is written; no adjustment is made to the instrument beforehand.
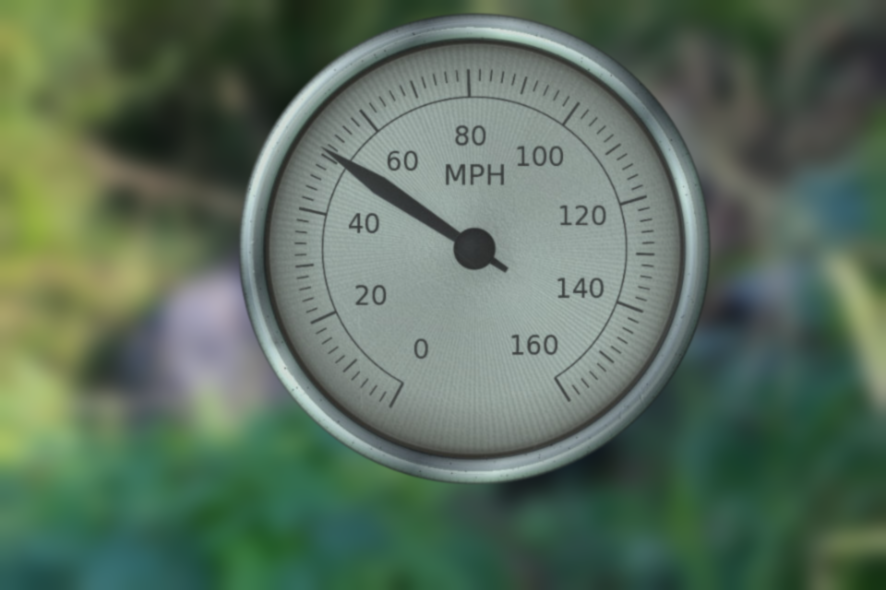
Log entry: 51 mph
